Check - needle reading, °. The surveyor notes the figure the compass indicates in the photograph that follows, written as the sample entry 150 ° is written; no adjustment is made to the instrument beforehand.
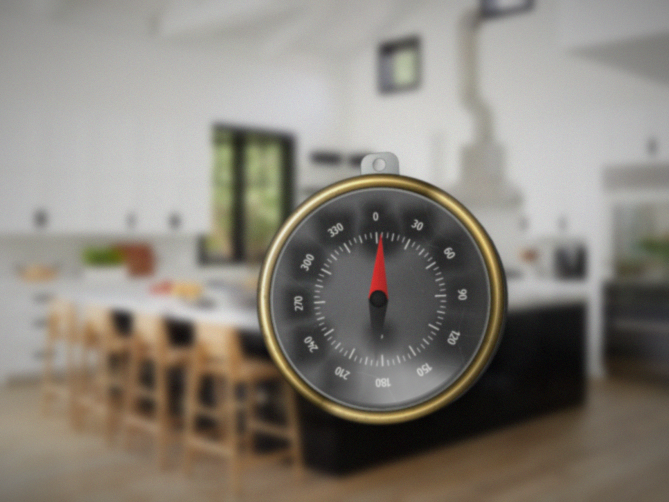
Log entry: 5 °
